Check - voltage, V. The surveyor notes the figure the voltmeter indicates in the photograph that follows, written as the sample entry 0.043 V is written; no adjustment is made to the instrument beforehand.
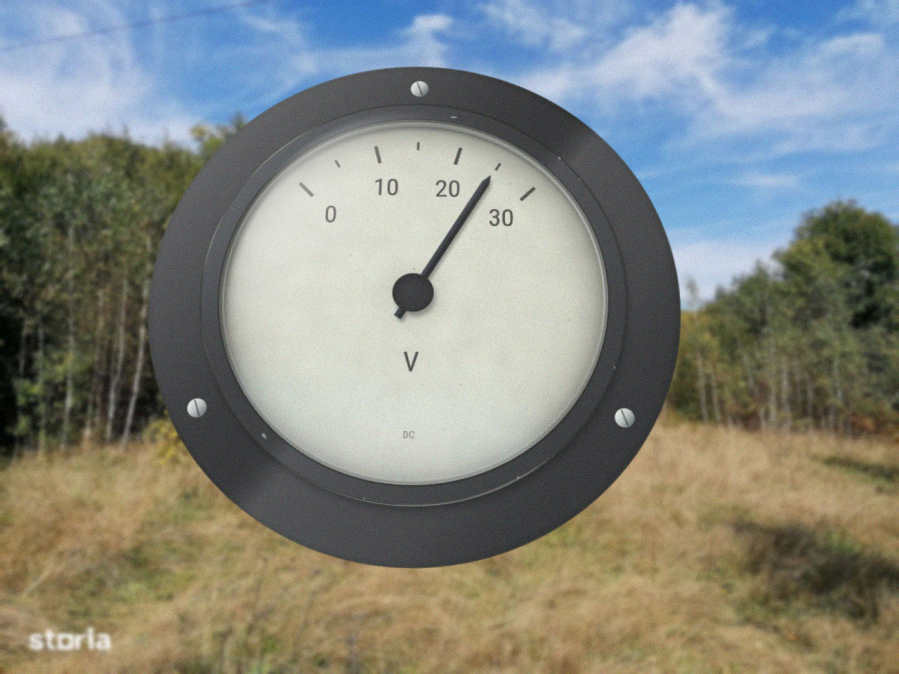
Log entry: 25 V
